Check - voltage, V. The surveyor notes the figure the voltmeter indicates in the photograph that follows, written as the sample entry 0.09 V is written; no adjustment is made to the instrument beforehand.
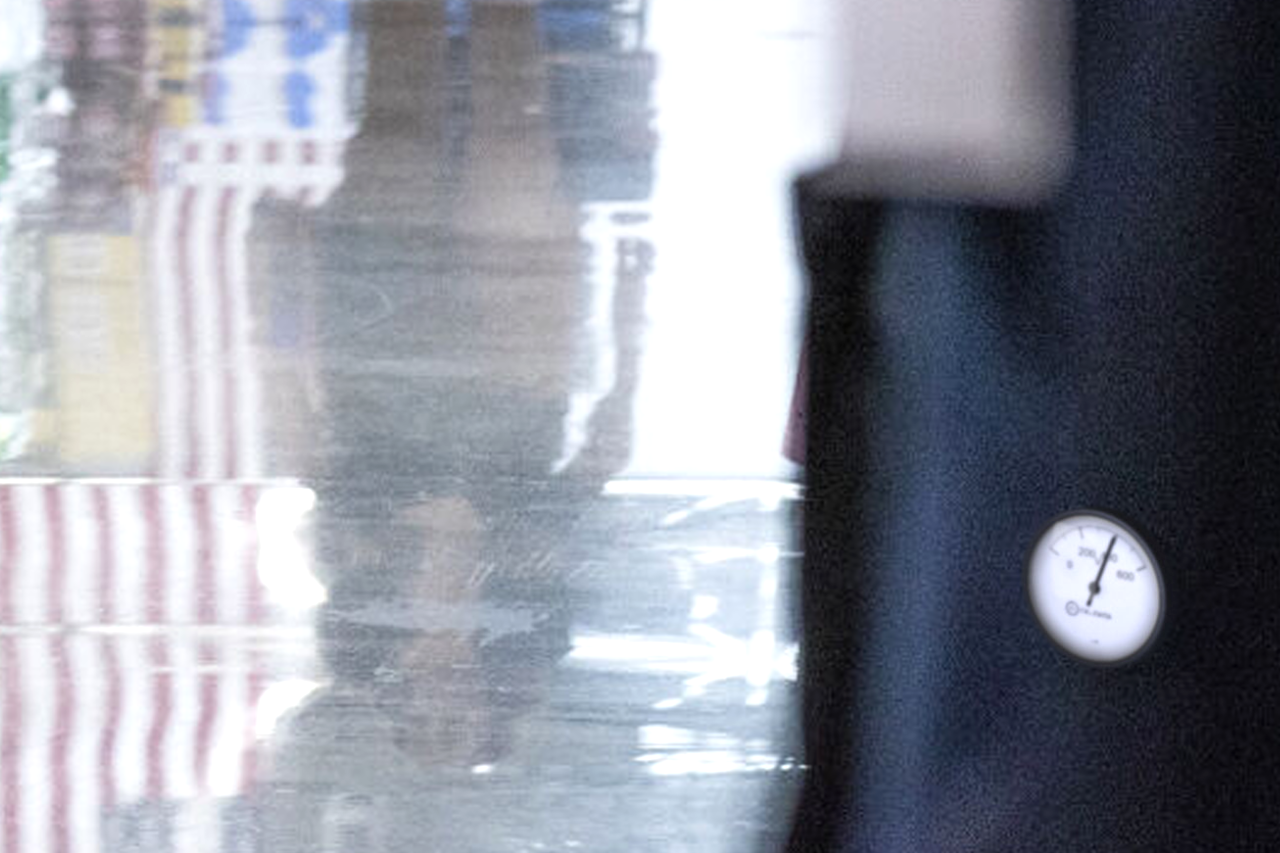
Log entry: 400 V
